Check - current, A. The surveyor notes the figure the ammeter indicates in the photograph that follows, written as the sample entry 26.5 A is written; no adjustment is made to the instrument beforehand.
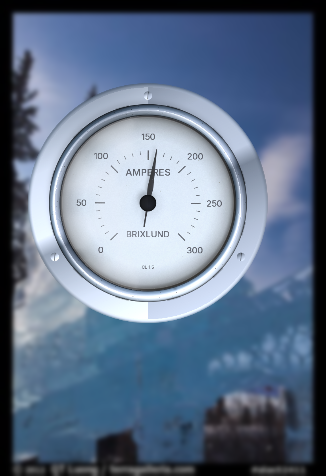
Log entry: 160 A
